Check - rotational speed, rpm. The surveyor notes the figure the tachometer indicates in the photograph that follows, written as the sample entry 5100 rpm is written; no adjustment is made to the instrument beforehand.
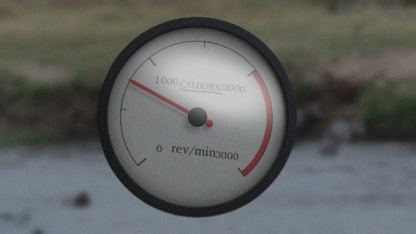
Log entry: 750 rpm
